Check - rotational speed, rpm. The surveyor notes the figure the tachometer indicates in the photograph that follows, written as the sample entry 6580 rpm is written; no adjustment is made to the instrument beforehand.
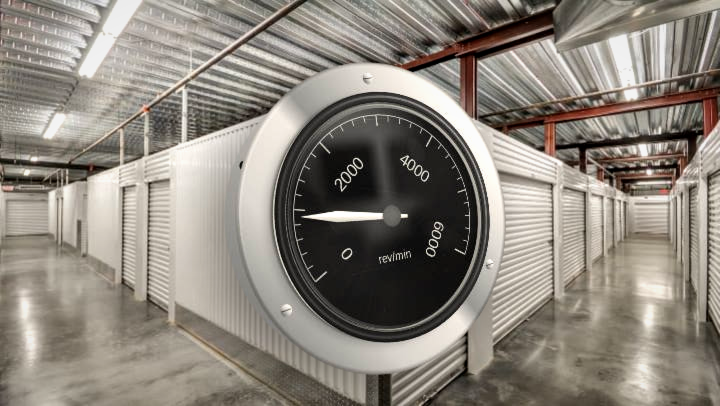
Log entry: 900 rpm
